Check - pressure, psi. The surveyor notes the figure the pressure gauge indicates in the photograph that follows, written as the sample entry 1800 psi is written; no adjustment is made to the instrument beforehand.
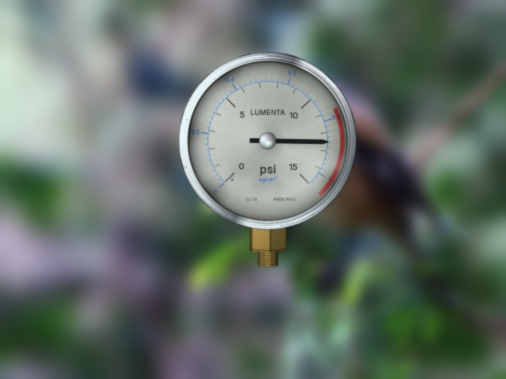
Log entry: 12.5 psi
